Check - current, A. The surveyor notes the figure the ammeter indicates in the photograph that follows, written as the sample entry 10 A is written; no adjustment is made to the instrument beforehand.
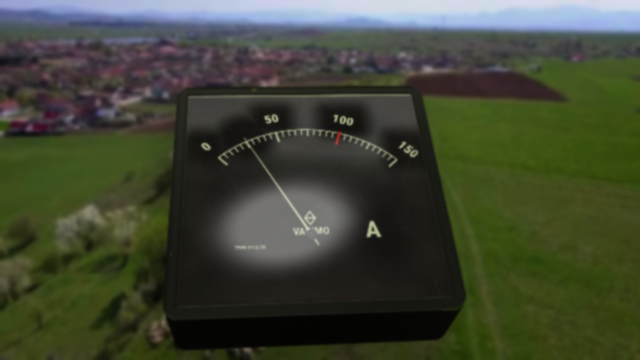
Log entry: 25 A
